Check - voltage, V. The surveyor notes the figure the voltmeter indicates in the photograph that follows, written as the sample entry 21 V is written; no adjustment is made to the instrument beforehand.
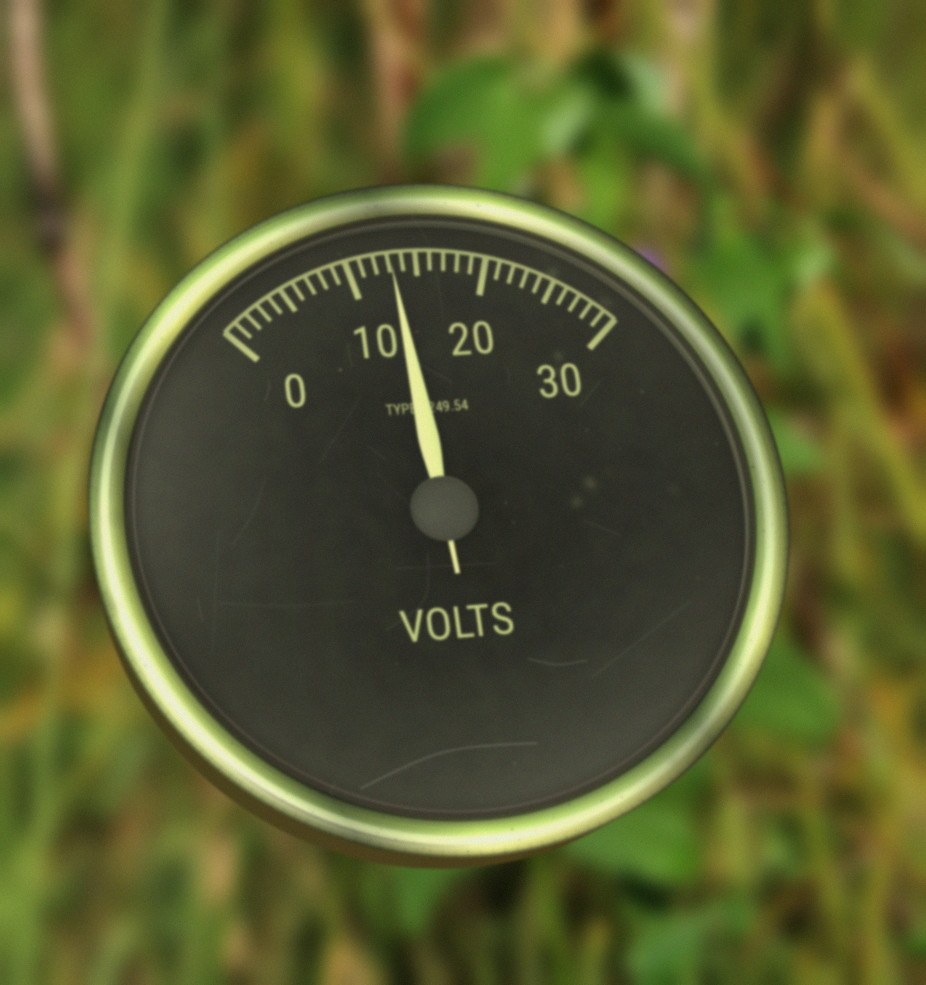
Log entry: 13 V
